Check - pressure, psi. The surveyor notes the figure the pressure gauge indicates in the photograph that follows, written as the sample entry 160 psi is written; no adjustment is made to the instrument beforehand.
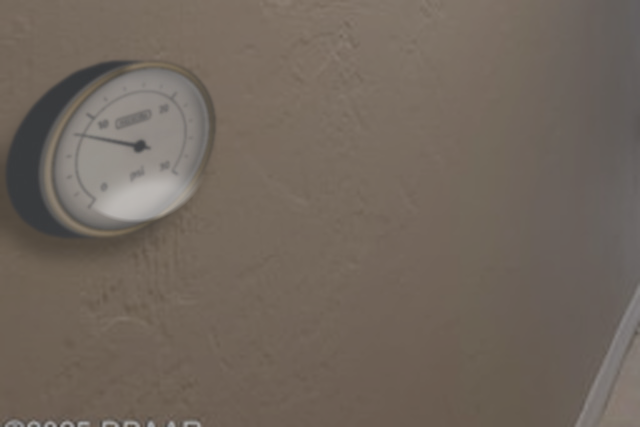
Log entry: 8 psi
